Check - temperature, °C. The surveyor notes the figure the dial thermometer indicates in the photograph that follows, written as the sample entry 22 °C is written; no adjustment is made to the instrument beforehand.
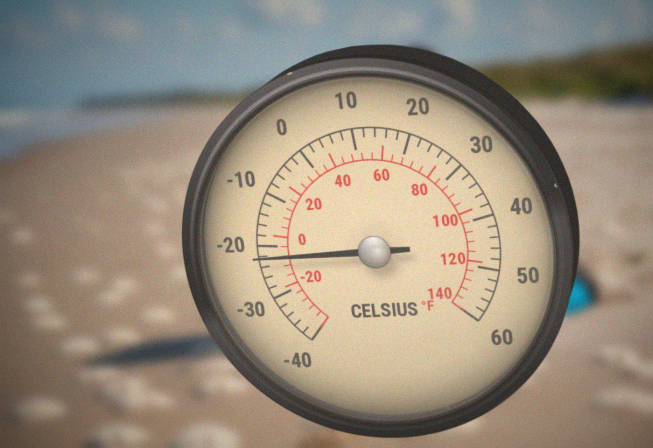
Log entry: -22 °C
